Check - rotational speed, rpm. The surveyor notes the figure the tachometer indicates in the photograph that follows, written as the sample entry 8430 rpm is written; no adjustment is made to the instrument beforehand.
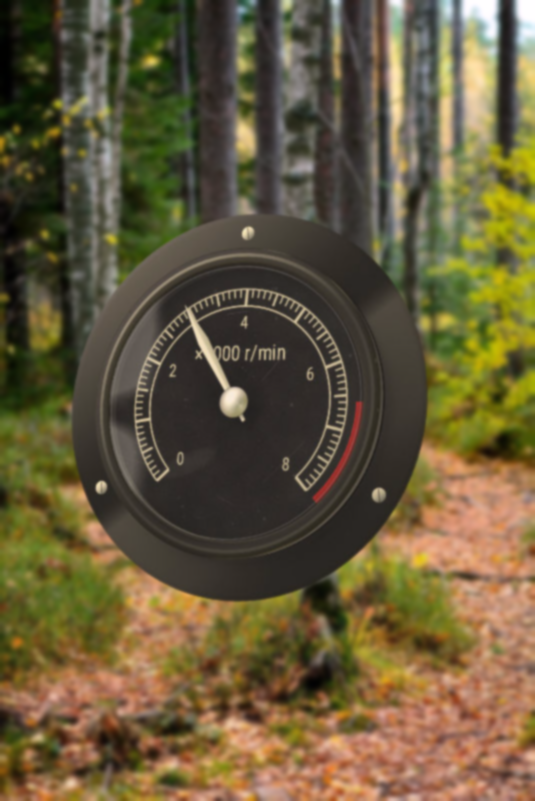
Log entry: 3000 rpm
